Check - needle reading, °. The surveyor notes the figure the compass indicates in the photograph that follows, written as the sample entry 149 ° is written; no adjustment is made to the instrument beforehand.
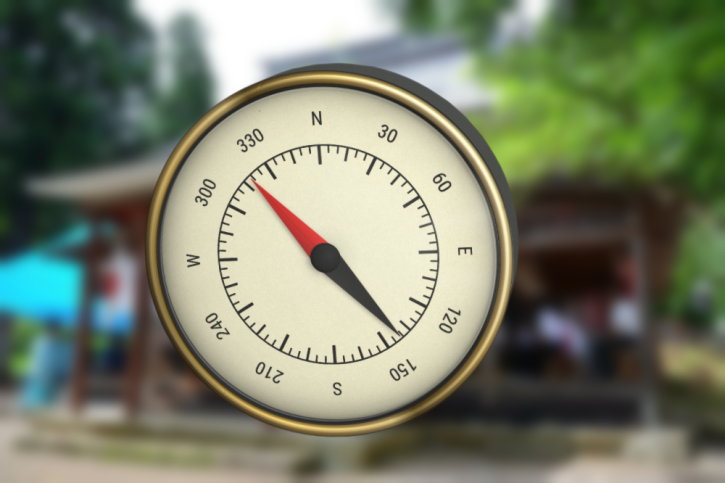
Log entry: 320 °
